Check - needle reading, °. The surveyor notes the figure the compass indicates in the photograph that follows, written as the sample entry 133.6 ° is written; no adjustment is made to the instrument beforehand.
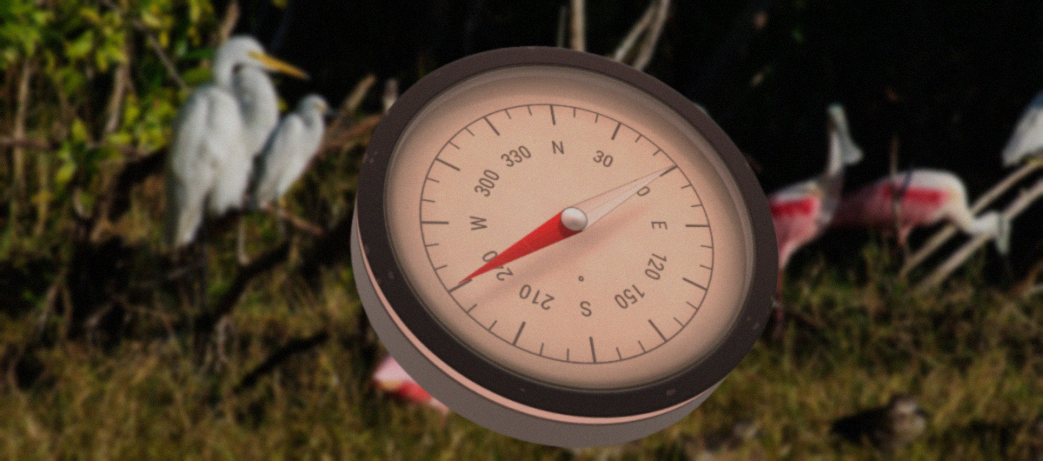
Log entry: 240 °
